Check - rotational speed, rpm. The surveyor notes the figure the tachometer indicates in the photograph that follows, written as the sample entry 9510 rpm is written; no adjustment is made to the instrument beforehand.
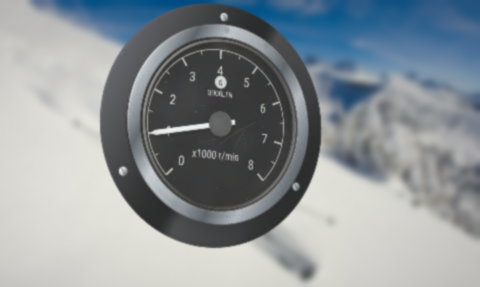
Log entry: 1000 rpm
